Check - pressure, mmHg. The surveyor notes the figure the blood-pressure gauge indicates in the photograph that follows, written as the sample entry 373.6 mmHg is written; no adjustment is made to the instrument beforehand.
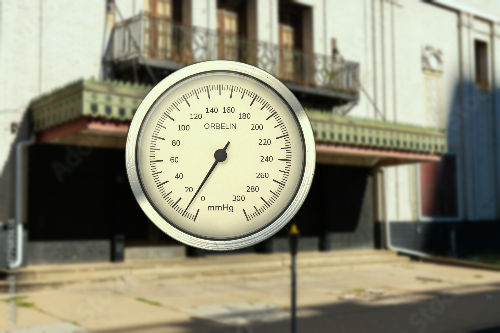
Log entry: 10 mmHg
